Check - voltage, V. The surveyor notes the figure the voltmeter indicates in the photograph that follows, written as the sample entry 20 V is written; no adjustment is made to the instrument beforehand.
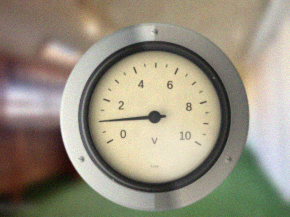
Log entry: 1 V
